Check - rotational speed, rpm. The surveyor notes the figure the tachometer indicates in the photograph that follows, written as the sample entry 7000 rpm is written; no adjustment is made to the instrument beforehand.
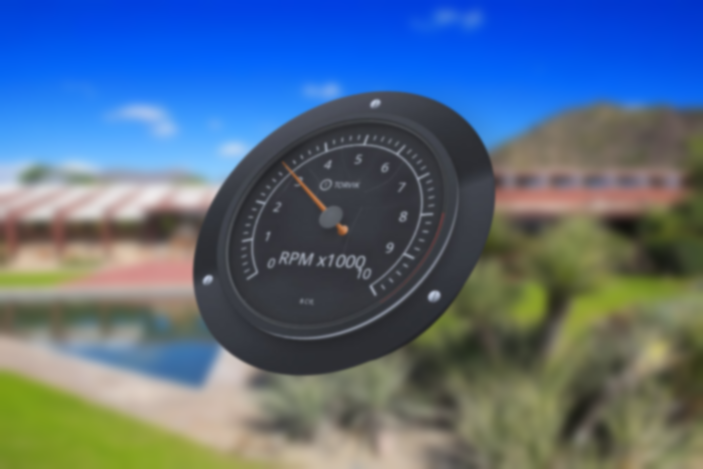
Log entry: 3000 rpm
